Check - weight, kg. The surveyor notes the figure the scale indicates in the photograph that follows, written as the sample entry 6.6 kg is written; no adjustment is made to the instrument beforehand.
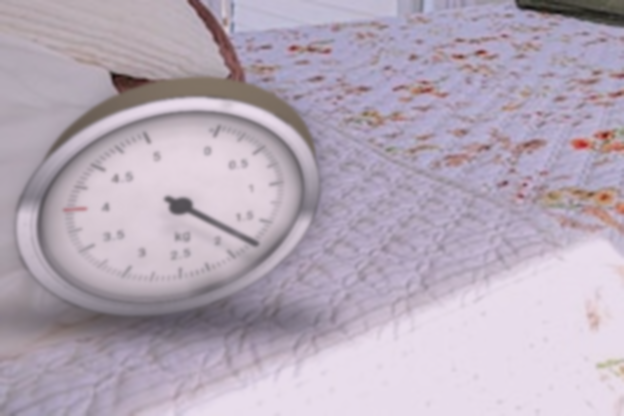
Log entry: 1.75 kg
